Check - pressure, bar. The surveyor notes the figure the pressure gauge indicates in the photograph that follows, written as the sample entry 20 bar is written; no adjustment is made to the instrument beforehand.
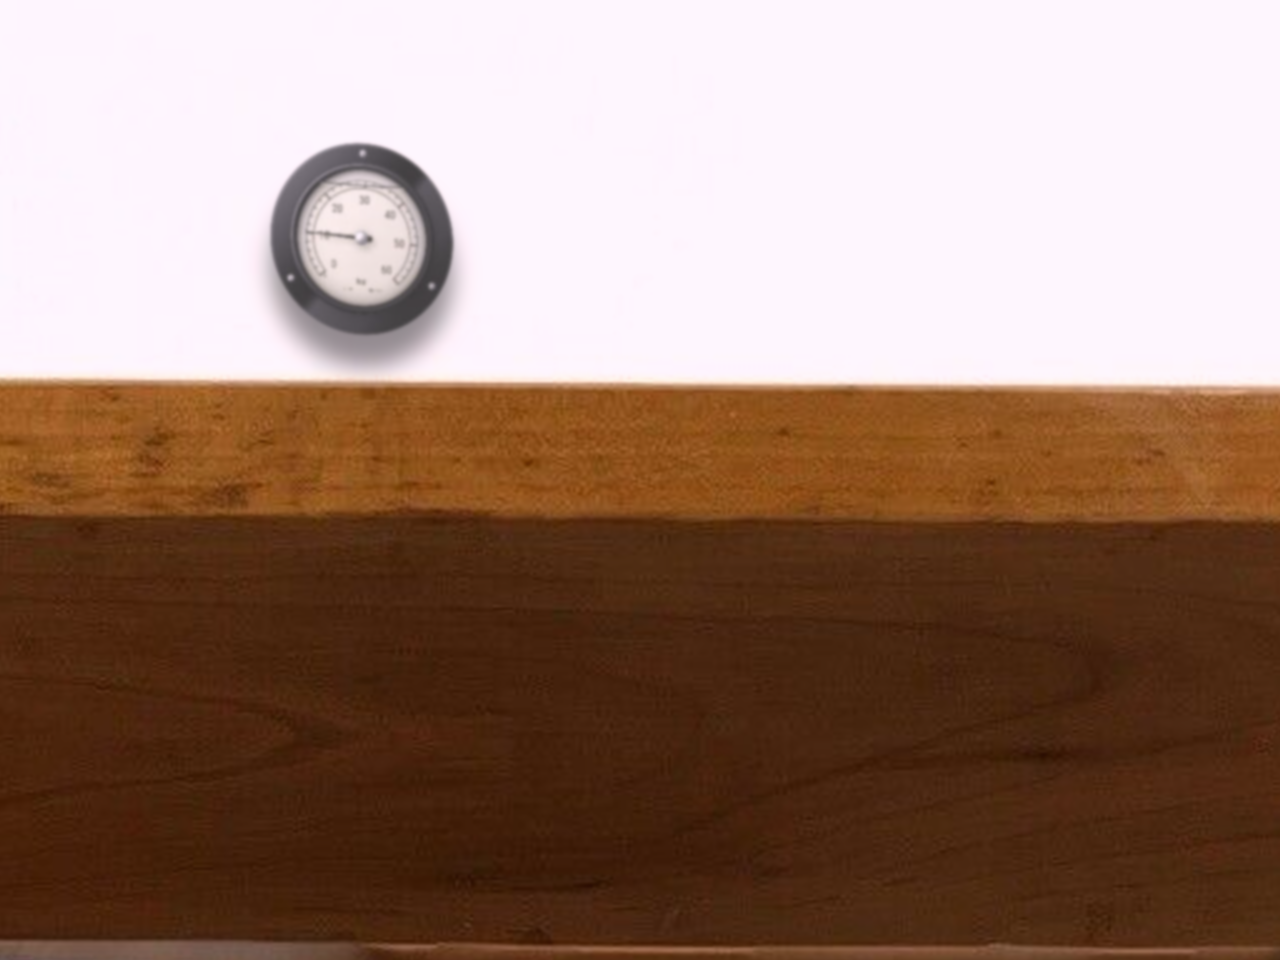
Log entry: 10 bar
